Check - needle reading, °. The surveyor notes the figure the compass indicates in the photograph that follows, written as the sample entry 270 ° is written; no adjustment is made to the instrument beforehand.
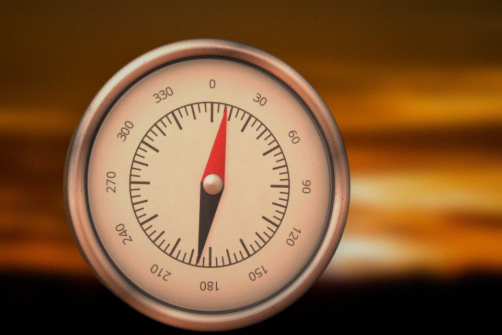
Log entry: 10 °
